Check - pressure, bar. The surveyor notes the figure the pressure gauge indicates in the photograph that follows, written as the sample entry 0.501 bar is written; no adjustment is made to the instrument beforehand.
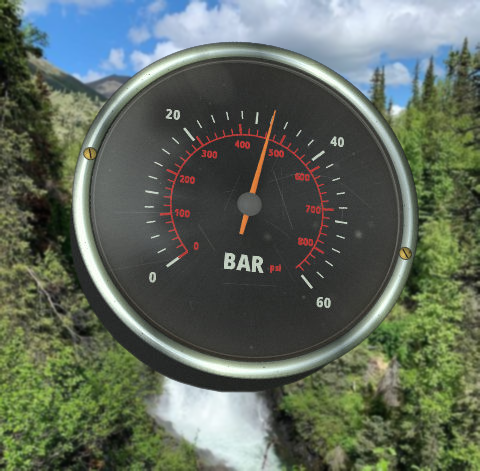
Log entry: 32 bar
